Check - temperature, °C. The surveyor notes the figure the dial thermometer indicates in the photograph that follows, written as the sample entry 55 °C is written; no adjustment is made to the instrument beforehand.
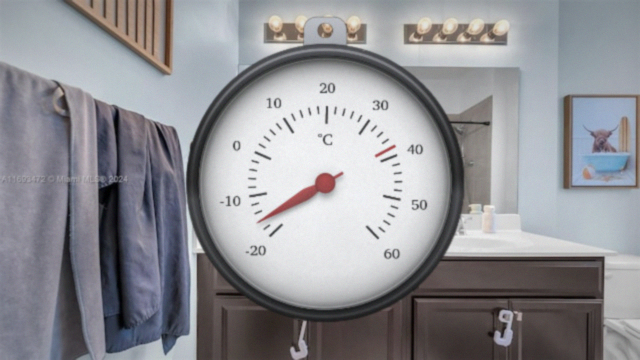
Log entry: -16 °C
